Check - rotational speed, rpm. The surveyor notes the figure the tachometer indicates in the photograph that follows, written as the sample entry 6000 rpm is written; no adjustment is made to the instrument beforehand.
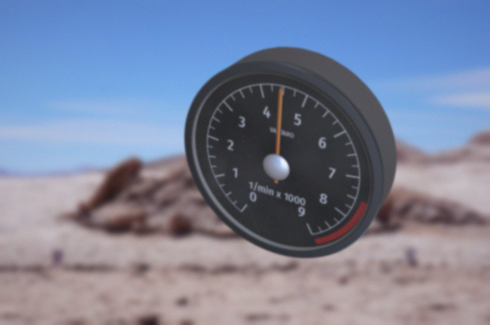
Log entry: 4500 rpm
